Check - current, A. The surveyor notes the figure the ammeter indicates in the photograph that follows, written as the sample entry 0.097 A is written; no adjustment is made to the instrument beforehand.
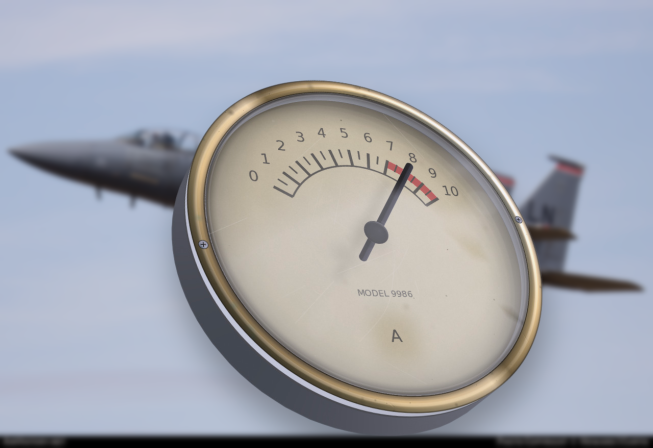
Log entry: 8 A
